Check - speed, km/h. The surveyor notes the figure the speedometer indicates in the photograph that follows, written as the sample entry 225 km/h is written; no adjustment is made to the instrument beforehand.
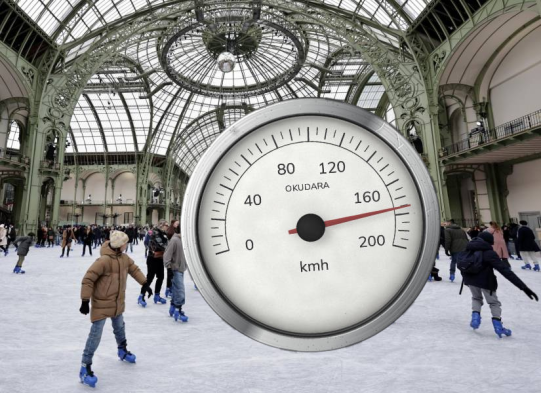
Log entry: 175 km/h
